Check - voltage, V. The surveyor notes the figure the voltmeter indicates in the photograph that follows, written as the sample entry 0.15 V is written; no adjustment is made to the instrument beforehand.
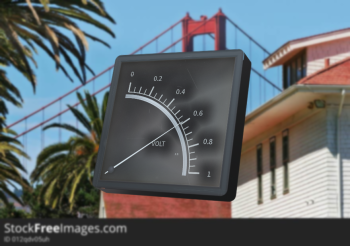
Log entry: 0.6 V
